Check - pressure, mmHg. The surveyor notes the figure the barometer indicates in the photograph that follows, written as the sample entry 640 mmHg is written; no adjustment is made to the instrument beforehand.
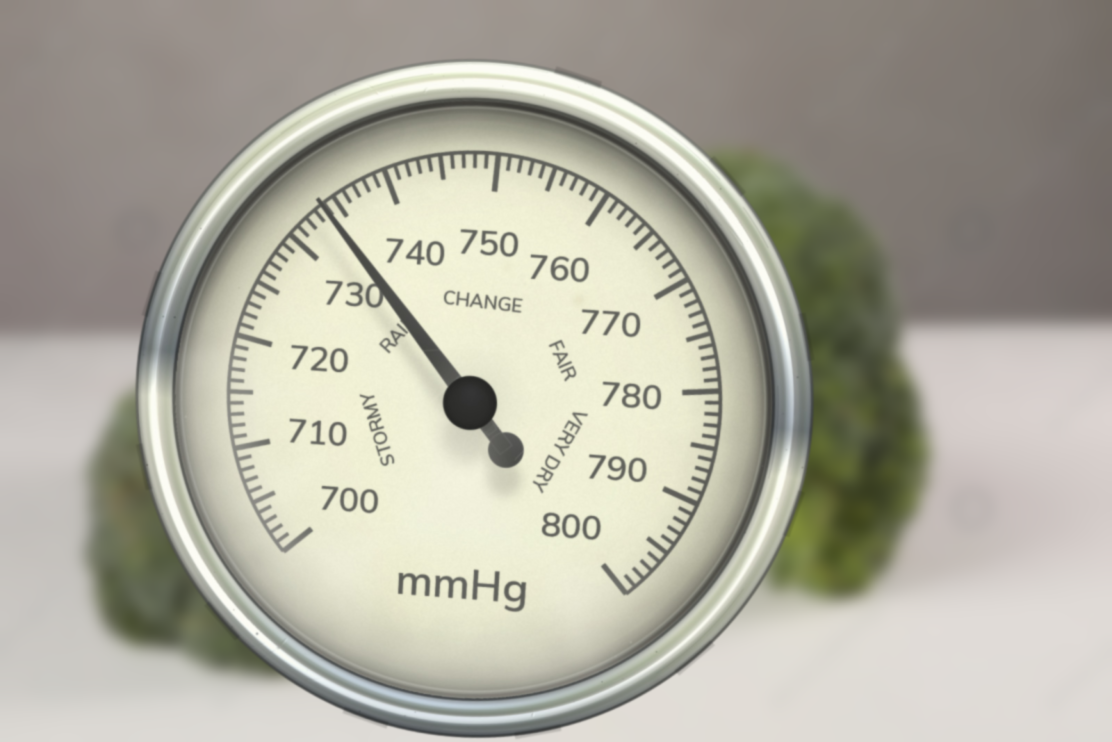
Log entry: 734 mmHg
